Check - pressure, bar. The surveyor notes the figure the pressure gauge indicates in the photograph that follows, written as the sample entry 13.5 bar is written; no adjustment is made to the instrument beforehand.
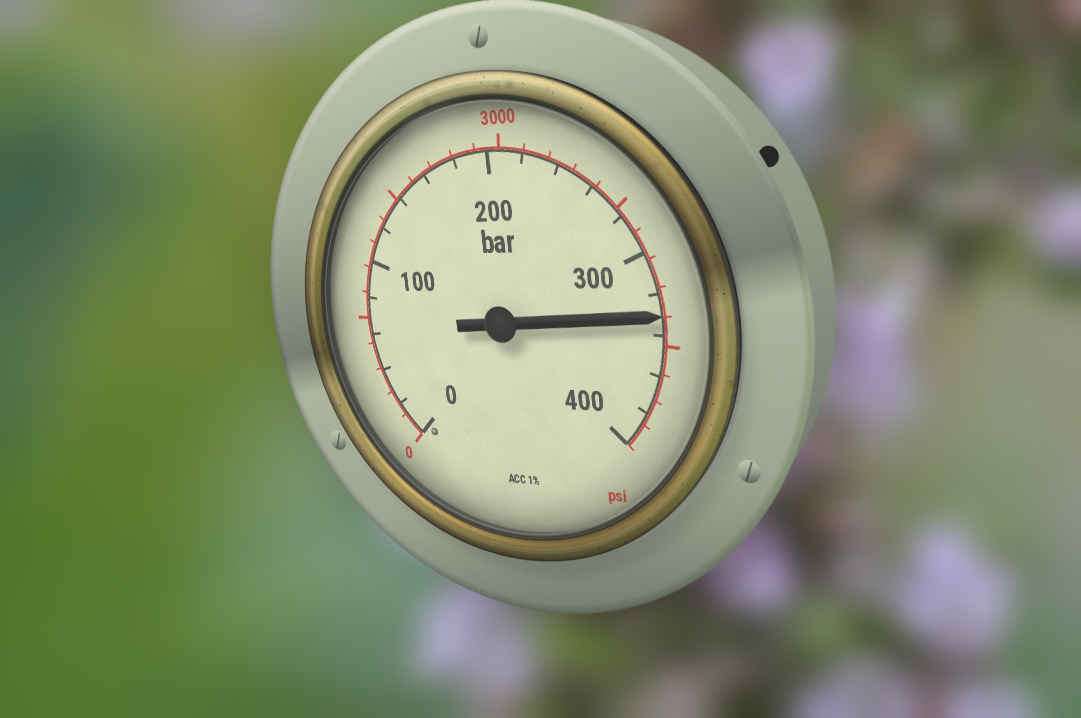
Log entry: 330 bar
